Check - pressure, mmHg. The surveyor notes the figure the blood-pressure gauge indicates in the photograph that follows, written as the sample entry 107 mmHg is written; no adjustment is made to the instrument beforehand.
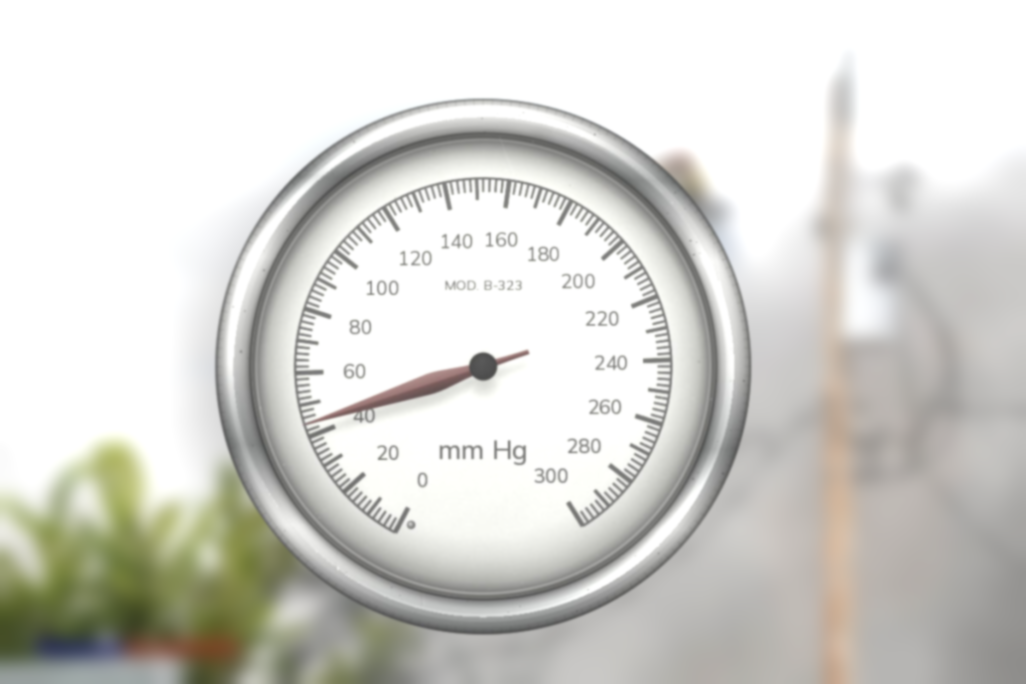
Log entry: 44 mmHg
